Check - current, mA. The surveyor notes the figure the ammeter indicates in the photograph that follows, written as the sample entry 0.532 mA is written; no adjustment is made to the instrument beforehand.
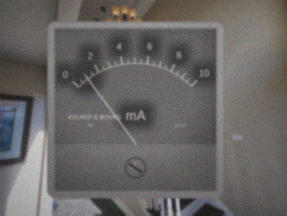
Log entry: 1 mA
